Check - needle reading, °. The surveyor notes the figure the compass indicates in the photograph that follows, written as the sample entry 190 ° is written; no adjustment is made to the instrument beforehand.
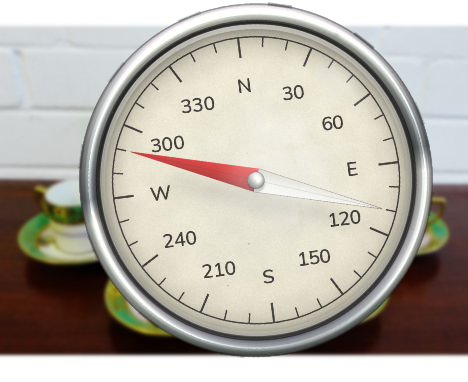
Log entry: 290 °
